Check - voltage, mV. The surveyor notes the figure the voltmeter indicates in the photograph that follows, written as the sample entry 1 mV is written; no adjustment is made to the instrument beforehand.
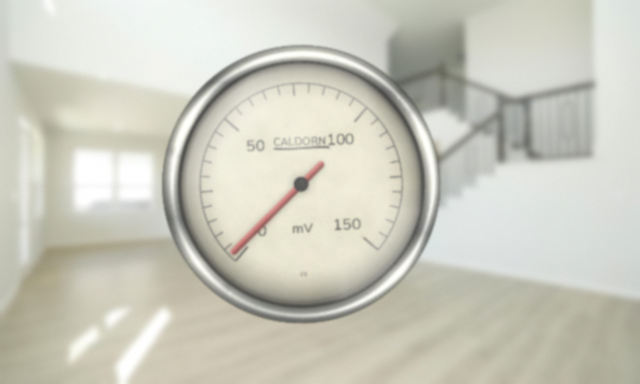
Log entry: 2.5 mV
